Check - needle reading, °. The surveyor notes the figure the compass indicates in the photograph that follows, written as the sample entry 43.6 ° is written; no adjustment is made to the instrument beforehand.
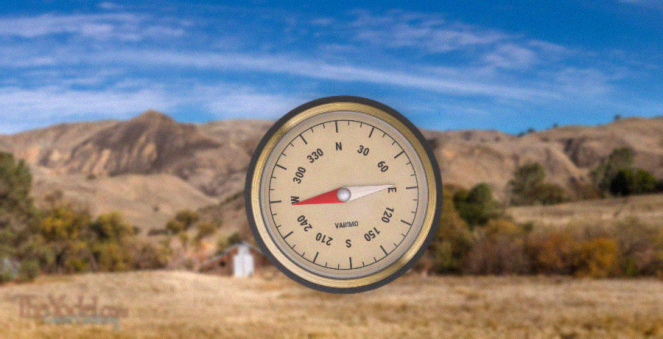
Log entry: 265 °
